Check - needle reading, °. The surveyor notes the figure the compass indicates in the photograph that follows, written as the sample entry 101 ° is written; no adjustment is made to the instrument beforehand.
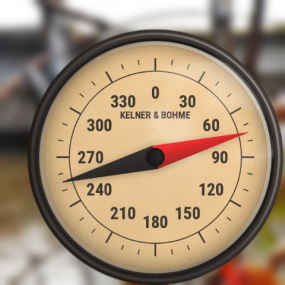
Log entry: 75 °
